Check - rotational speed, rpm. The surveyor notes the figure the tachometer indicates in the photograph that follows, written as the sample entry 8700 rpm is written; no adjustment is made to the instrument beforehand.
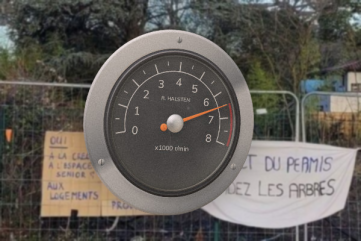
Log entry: 6500 rpm
